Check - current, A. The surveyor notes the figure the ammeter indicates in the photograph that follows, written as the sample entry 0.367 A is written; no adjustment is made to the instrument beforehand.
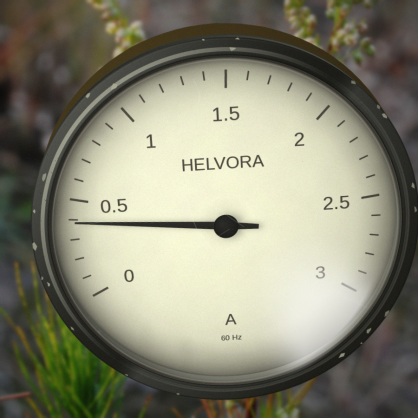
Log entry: 0.4 A
